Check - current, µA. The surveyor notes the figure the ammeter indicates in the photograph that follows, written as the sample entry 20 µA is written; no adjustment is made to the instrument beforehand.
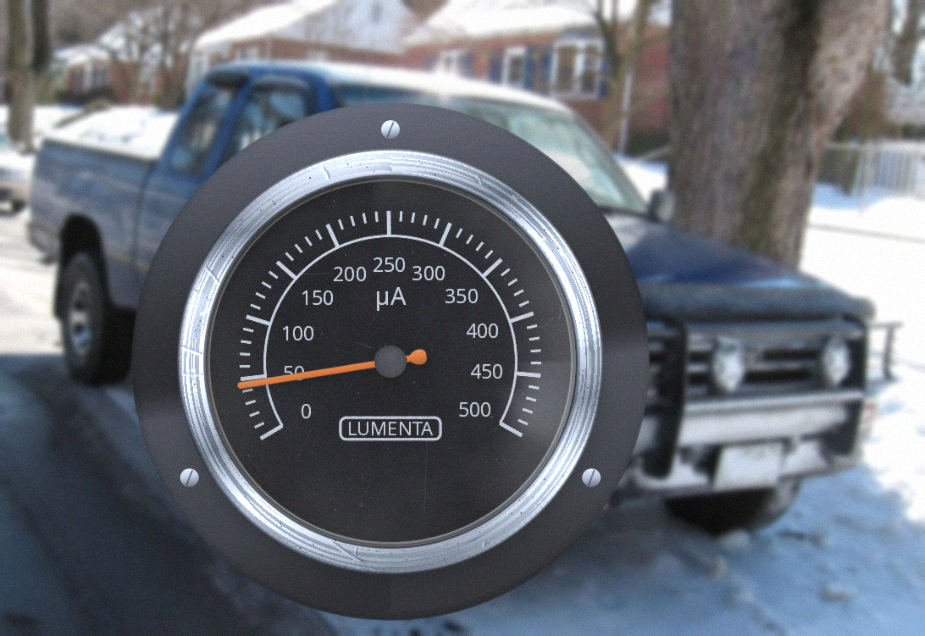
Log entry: 45 µA
